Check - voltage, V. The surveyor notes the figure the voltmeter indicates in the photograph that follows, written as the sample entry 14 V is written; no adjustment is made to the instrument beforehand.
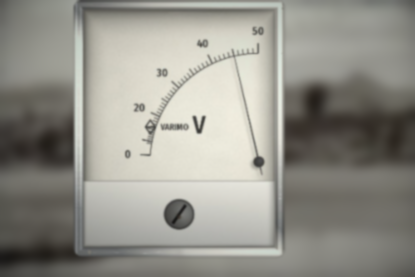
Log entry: 45 V
